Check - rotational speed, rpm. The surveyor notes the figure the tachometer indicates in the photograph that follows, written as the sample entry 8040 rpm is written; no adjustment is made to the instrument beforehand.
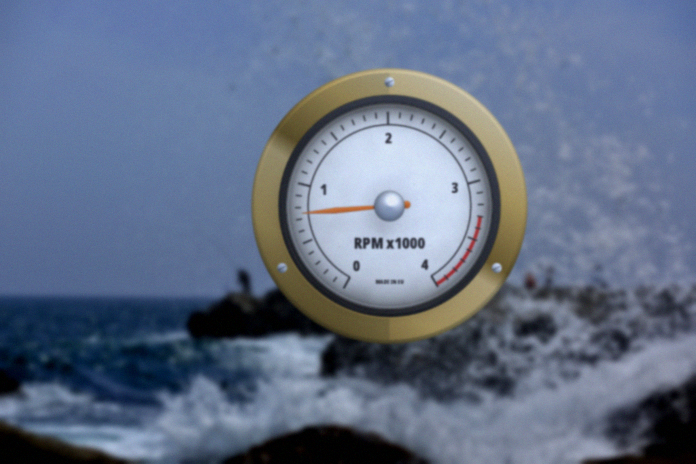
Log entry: 750 rpm
